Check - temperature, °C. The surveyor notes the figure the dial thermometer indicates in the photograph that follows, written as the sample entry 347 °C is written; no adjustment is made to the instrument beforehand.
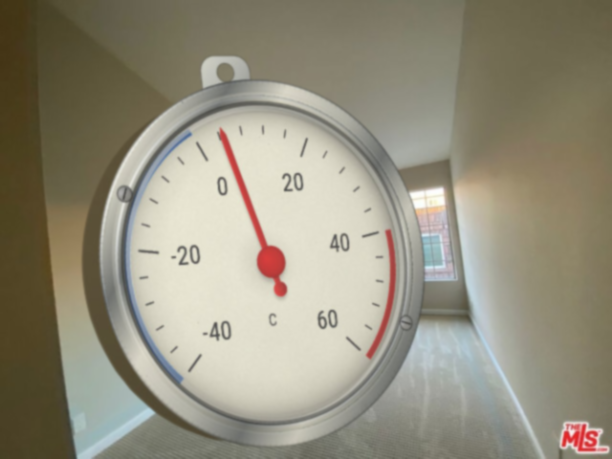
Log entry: 4 °C
